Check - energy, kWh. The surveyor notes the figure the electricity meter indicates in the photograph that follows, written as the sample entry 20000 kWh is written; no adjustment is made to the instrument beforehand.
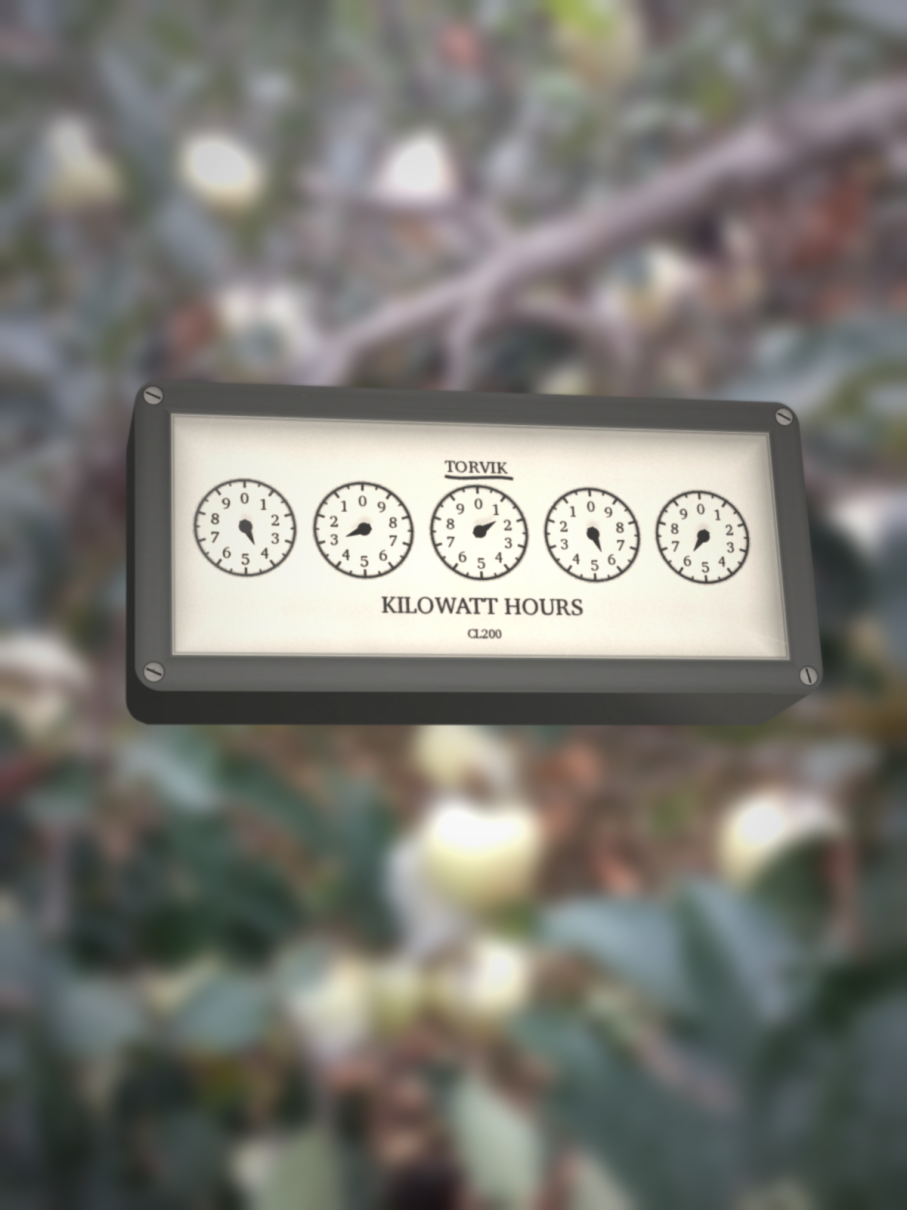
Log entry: 43156 kWh
